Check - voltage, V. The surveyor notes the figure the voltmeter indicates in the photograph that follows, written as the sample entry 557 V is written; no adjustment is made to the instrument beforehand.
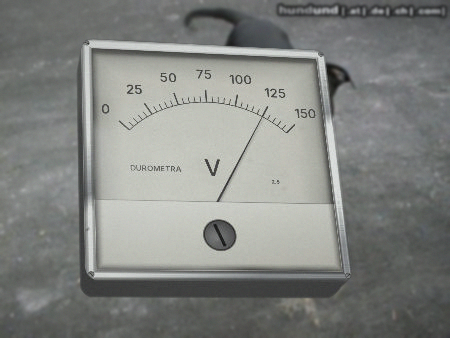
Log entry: 125 V
